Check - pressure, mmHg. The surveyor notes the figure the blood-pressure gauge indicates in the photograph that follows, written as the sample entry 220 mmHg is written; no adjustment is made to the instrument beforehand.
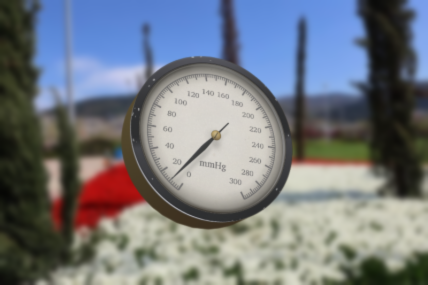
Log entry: 10 mmHg
